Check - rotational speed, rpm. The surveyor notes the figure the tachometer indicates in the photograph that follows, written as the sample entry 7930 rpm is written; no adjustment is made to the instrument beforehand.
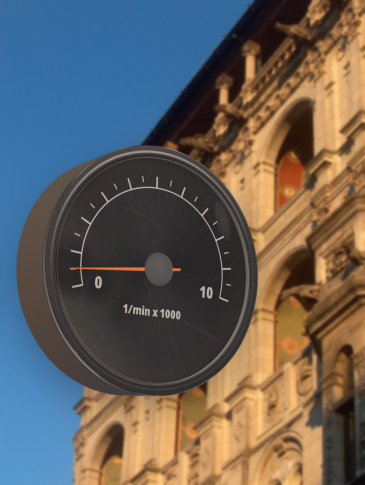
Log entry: 500 rpm
